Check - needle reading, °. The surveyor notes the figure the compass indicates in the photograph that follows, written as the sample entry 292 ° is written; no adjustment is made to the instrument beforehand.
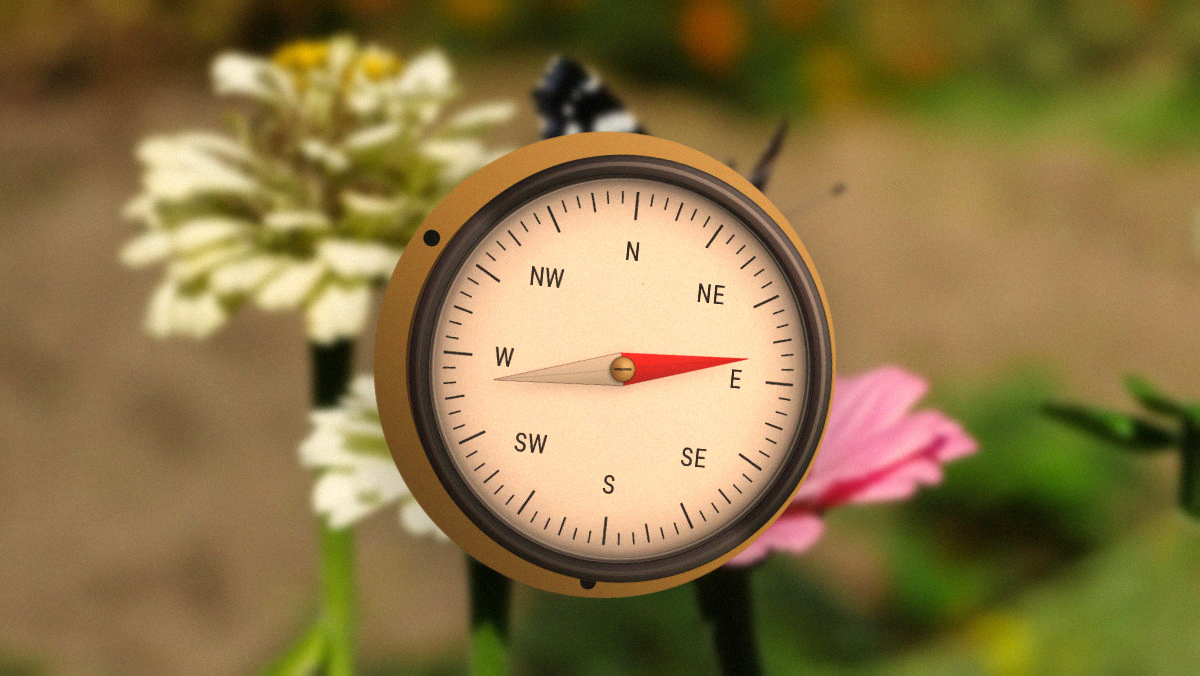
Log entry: 80 °
